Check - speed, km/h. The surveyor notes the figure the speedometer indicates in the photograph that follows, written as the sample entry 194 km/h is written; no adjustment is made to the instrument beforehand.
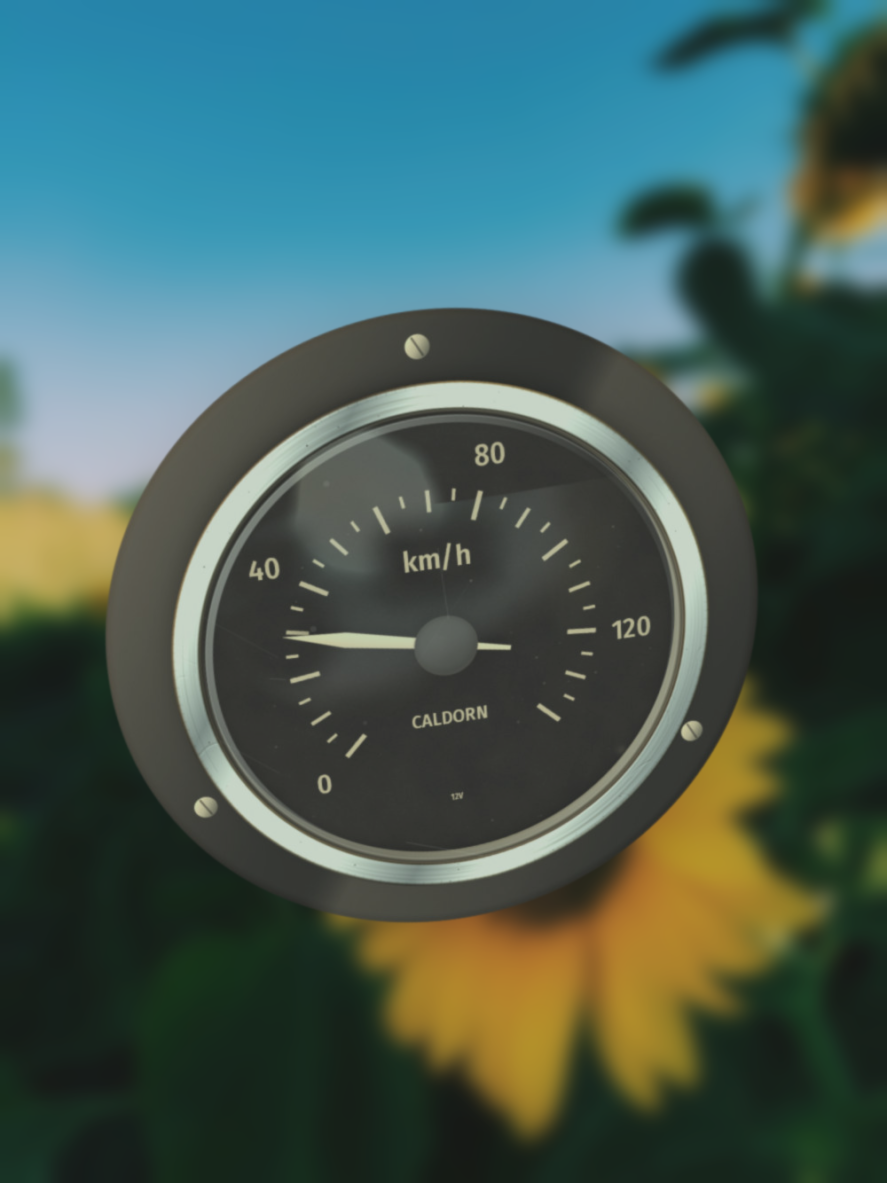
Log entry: 30 km/h
